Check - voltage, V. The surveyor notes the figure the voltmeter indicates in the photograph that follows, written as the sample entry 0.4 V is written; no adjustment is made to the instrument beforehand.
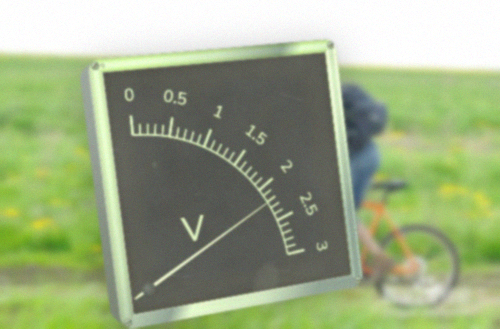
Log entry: 2.2 V
